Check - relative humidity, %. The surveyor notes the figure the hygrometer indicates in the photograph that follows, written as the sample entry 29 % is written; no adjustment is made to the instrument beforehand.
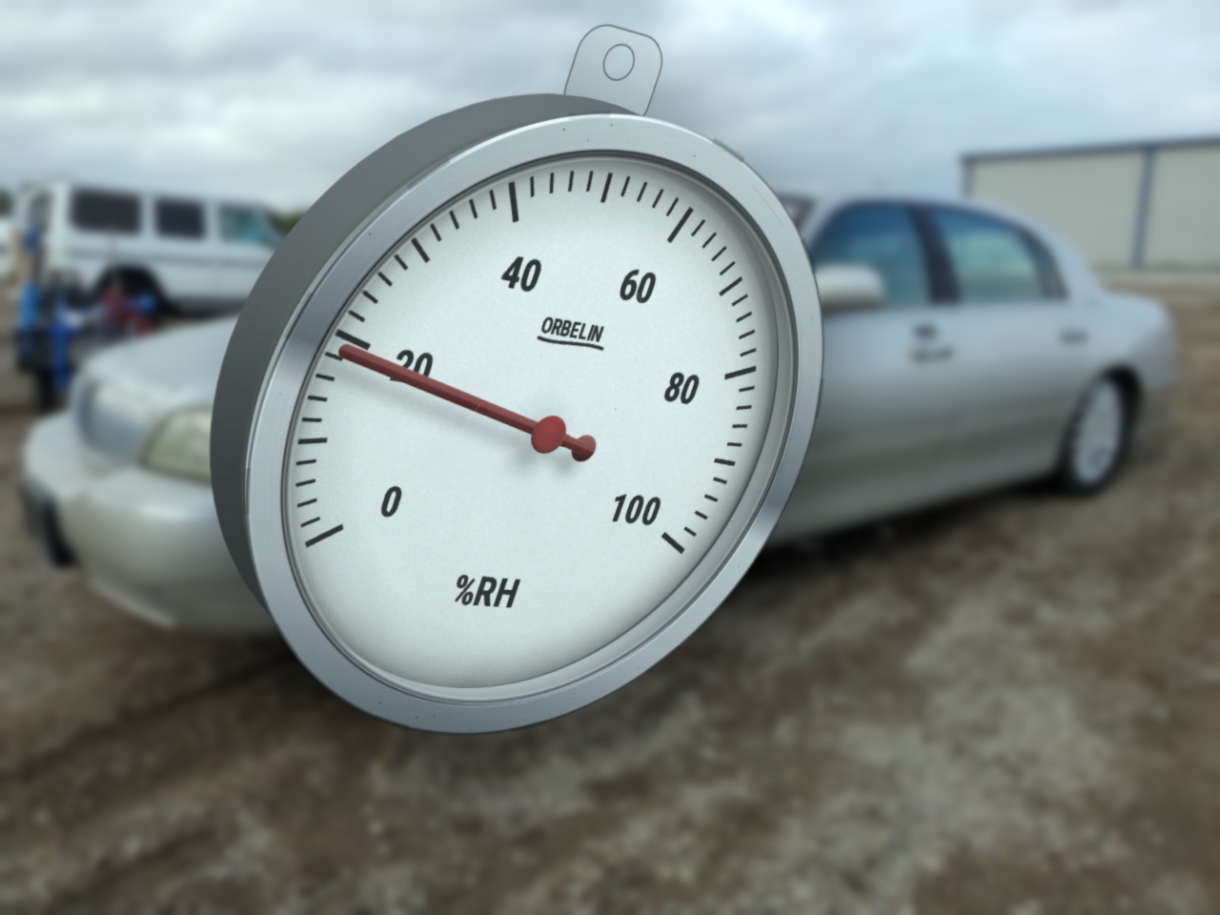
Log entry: 19 %
